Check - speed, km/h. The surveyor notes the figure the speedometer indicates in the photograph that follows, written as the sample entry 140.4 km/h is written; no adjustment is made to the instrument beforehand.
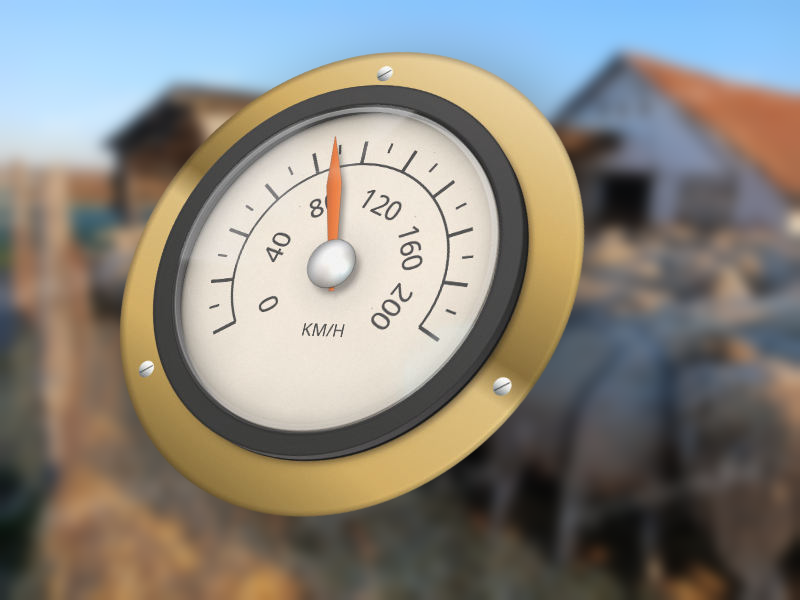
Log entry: 90 km/h
